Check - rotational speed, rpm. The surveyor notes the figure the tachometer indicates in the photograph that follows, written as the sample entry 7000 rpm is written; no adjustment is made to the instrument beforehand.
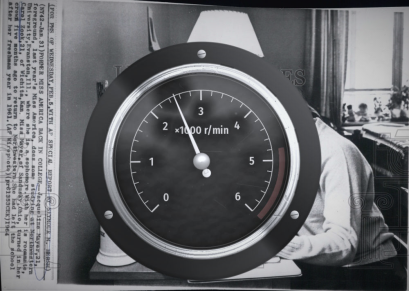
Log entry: 2500 rpm
